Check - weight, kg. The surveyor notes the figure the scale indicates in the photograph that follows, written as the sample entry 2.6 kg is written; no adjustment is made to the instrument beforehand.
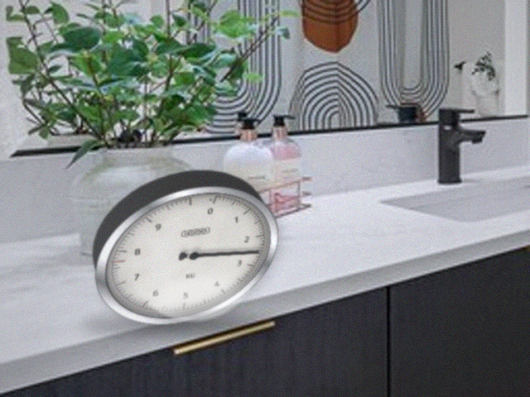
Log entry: 2.5 kg
